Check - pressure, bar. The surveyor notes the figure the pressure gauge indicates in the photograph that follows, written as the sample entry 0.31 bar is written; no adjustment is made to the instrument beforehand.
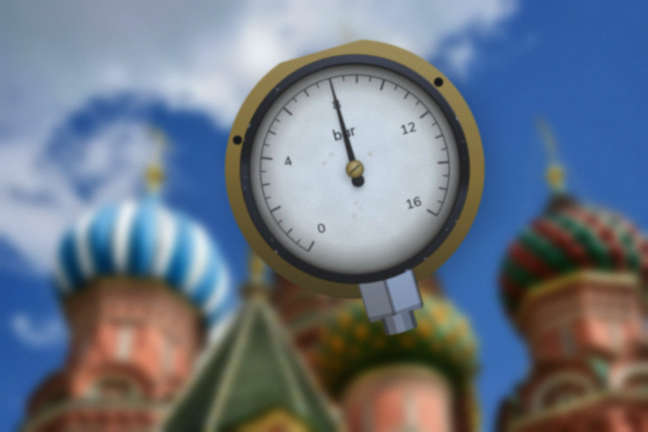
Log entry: 8 bar
